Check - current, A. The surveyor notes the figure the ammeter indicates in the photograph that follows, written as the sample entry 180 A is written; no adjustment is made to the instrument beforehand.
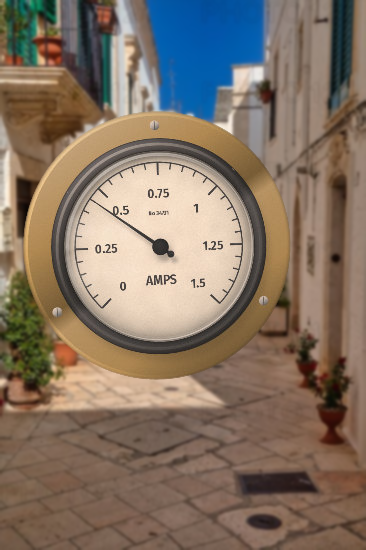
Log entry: 0.45 A
